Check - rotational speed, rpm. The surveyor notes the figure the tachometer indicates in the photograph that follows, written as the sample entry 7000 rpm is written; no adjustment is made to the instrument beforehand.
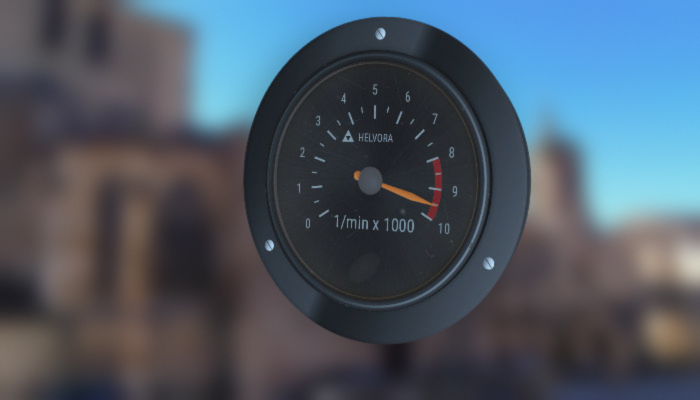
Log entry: 9500 rpm
